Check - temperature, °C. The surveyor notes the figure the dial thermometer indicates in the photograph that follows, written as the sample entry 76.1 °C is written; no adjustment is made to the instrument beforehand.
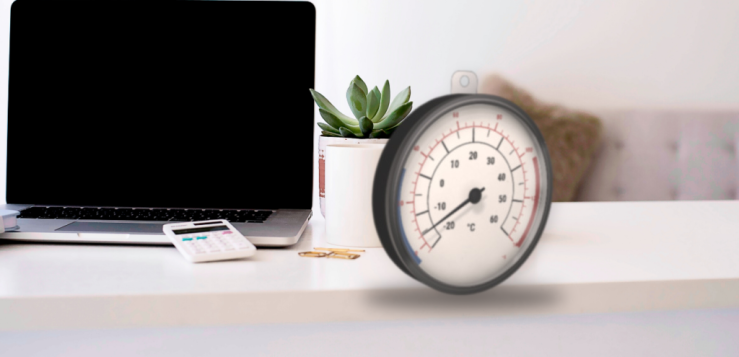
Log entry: -15 °C
